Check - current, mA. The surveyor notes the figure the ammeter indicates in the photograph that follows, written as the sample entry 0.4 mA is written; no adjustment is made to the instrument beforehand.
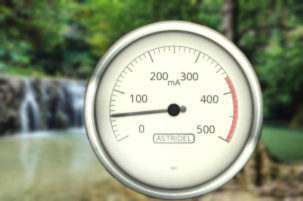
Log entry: 50 mA
